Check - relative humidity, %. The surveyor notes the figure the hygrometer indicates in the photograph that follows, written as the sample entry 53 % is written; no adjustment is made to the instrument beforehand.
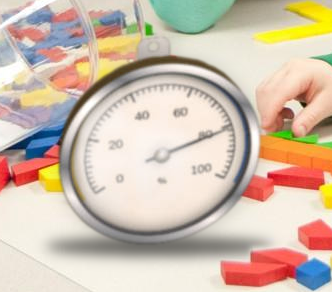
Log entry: 80 %
